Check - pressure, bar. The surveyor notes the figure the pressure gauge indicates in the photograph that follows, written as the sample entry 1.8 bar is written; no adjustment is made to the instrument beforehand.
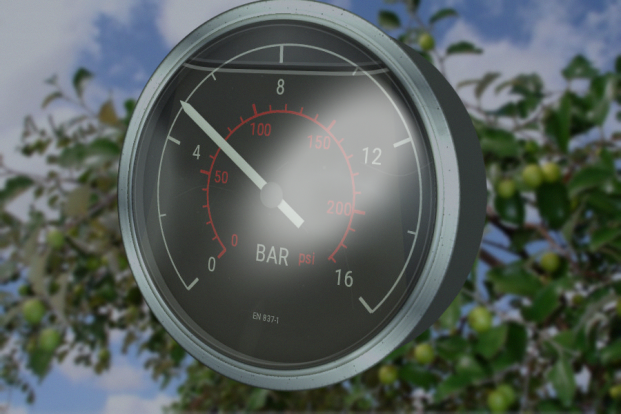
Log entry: 5 bar
